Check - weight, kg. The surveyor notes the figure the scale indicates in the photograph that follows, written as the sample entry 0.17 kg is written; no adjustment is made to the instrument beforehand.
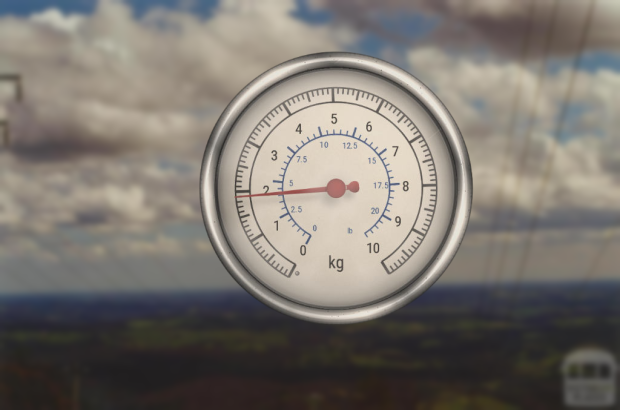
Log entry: 1.9 kg
